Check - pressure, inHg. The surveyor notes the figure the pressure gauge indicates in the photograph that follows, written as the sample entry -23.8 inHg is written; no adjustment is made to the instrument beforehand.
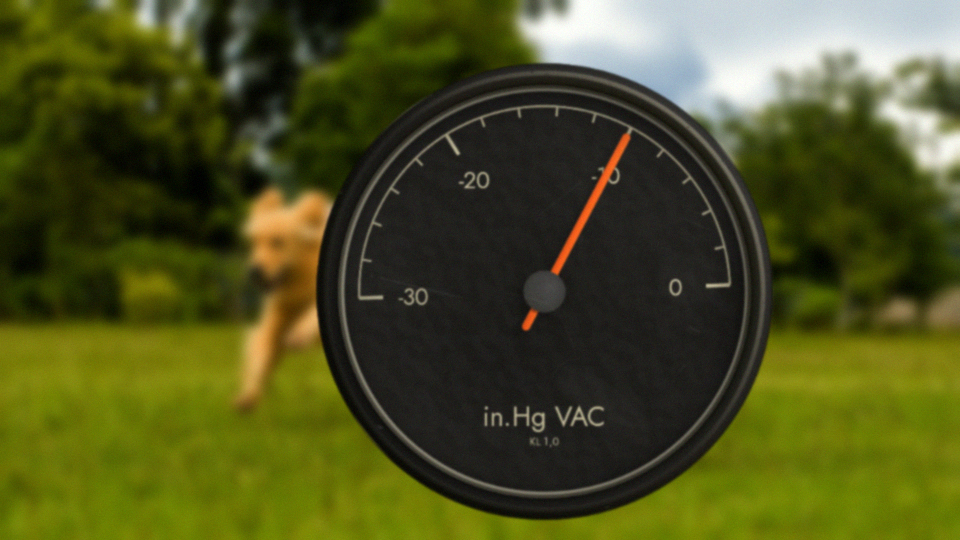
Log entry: -10 inHg
